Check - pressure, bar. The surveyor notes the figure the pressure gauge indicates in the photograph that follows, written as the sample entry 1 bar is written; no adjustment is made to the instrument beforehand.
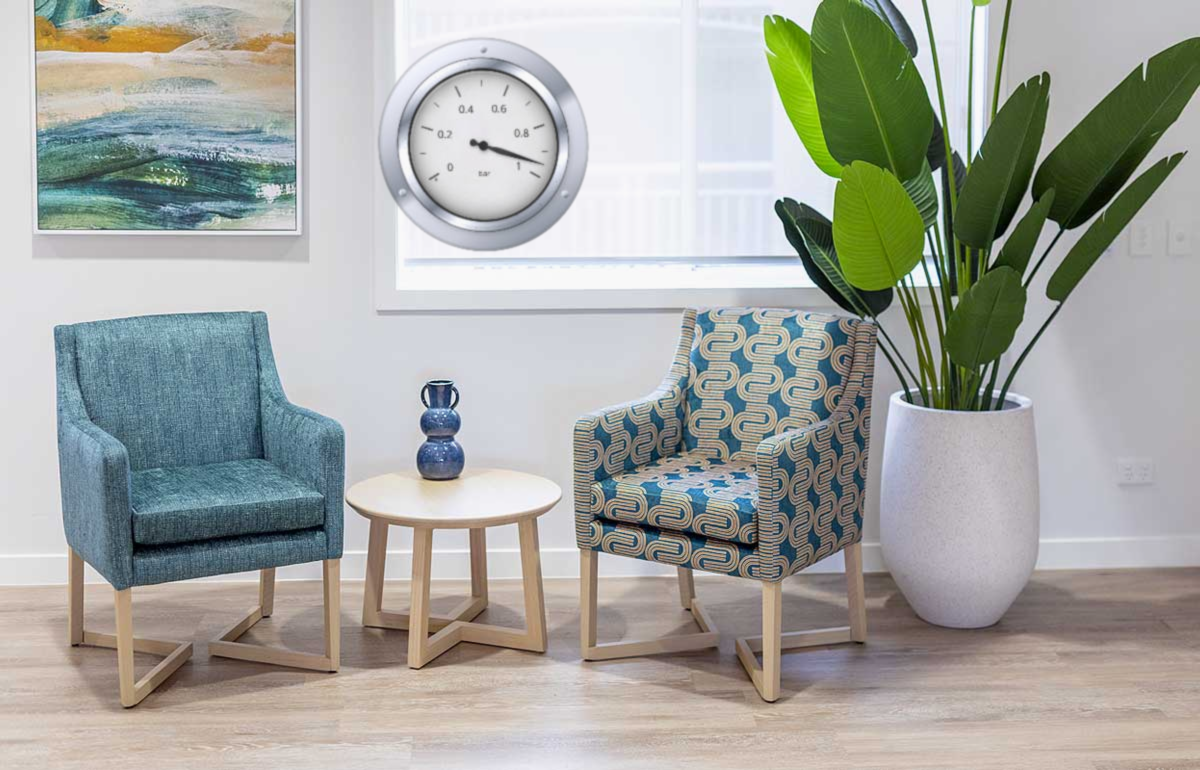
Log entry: 0.95 bar
